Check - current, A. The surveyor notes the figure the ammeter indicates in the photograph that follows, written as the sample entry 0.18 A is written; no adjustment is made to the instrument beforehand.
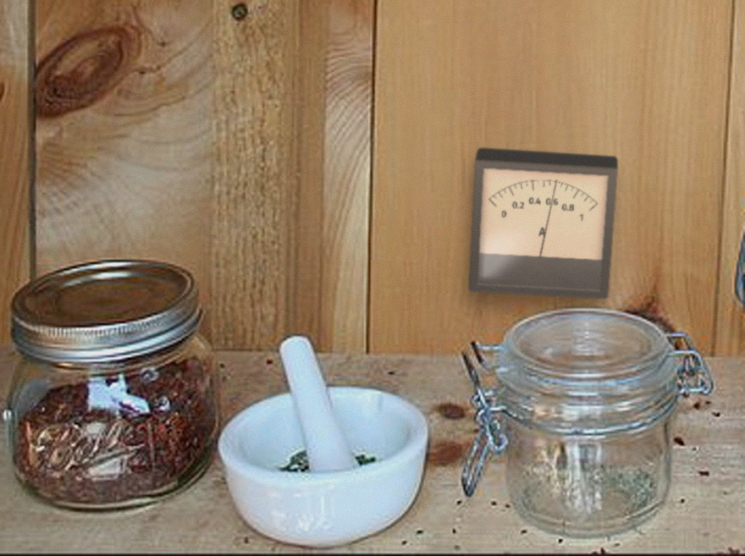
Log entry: 0.6 A
